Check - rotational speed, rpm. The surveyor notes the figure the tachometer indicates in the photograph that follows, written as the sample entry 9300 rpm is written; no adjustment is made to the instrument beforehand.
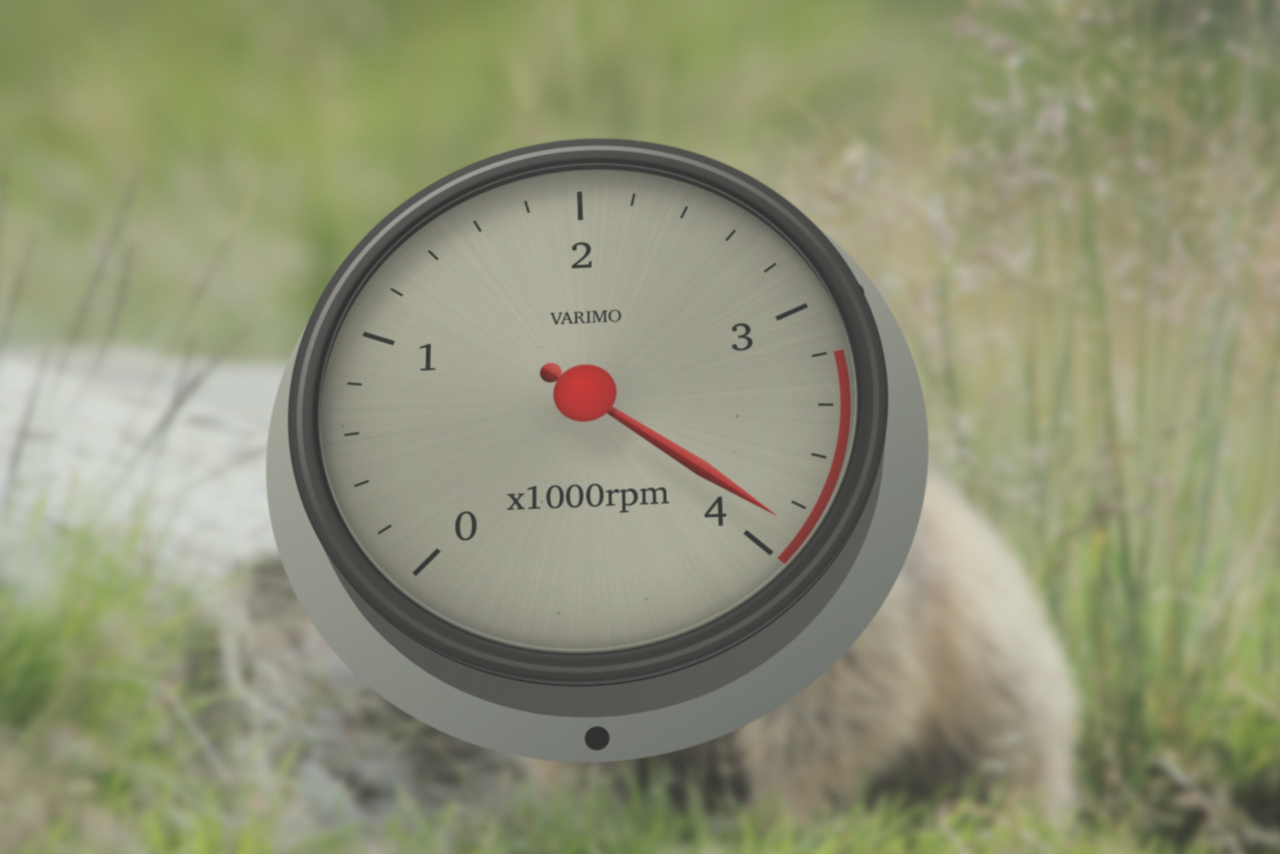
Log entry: 3900 rpm
